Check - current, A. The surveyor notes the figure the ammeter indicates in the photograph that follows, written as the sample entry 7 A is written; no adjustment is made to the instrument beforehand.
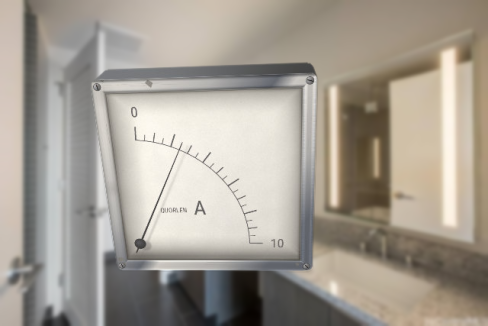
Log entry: 2.5 A
